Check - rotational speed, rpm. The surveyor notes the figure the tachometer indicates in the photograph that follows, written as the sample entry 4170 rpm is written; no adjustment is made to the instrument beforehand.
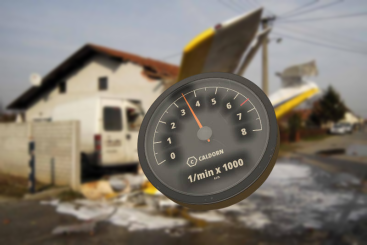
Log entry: 3500 rpm
